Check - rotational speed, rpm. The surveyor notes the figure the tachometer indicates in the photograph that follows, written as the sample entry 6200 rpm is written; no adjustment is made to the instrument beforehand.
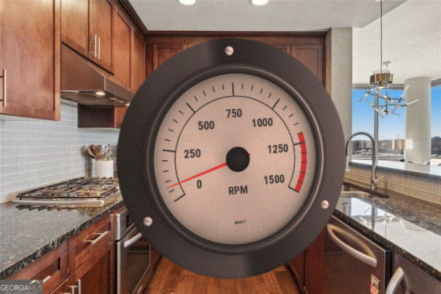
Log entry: 75 rpm
